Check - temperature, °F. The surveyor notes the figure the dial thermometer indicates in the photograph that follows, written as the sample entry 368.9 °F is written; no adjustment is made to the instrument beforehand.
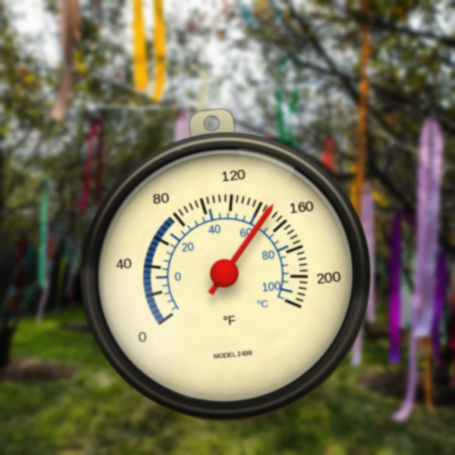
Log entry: 148 °F
